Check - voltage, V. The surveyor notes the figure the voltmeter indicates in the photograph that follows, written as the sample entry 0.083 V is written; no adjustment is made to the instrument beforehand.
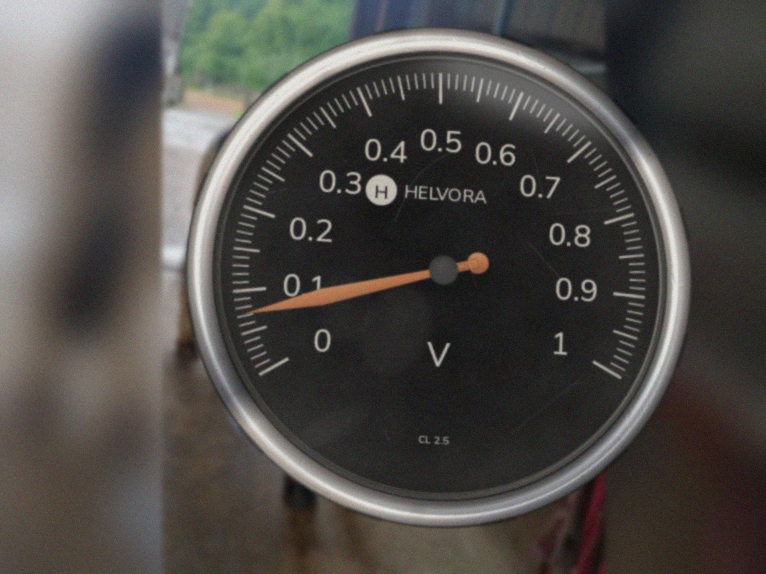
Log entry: 0.07 V
